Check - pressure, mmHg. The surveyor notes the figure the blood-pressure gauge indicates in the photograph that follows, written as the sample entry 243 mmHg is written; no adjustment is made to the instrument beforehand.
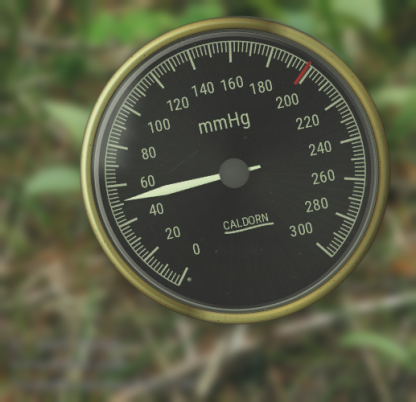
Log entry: 52 mmHg
